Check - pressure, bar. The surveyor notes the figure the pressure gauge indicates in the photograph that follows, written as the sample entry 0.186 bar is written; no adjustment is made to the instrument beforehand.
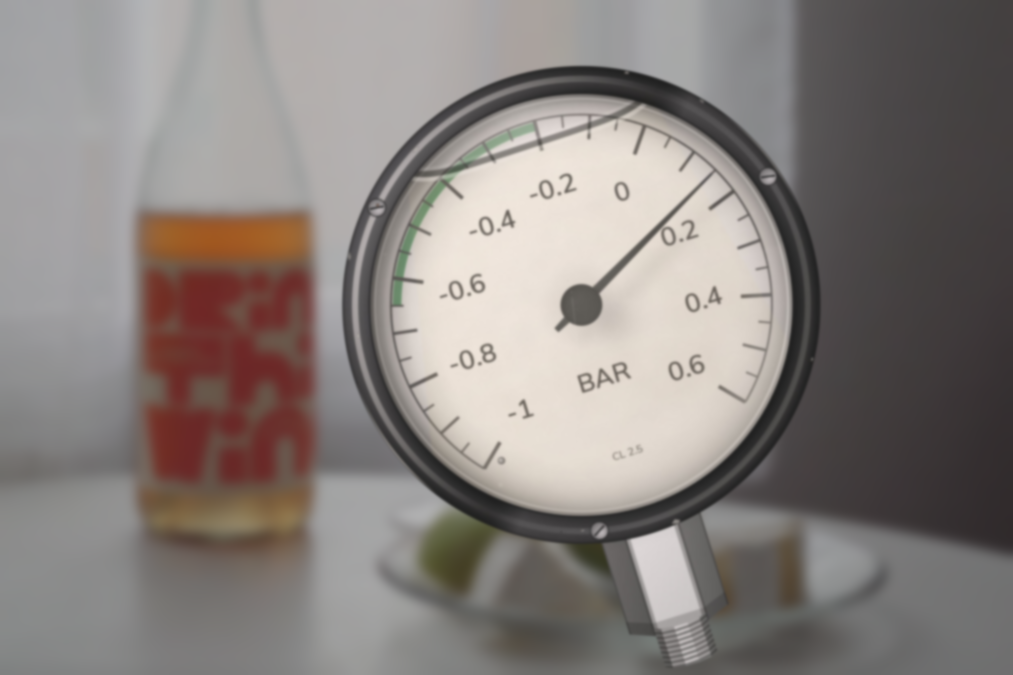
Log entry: 0.15 bar
